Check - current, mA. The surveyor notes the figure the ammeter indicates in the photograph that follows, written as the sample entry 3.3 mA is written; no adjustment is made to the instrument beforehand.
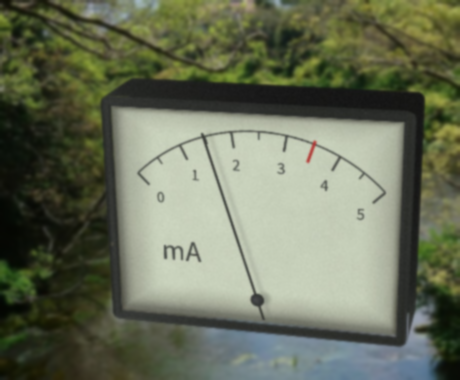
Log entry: 1.5 mA
